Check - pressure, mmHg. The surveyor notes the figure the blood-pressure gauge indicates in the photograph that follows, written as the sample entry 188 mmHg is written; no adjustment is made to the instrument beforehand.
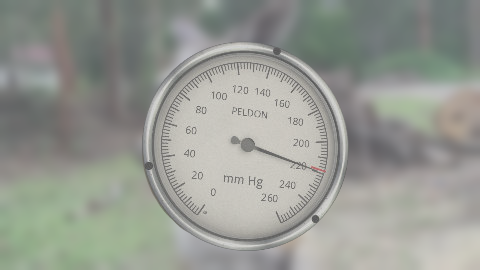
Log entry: 220 mmHg
